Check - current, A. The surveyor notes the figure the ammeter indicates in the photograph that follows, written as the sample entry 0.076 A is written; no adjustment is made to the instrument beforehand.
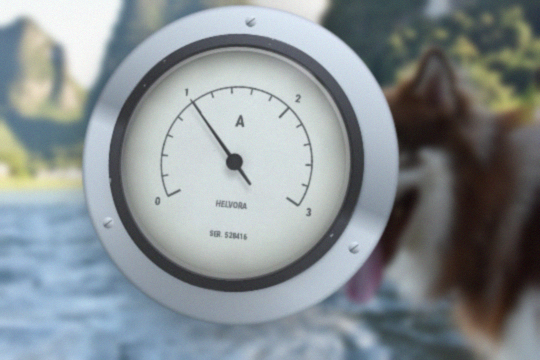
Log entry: 1 A
